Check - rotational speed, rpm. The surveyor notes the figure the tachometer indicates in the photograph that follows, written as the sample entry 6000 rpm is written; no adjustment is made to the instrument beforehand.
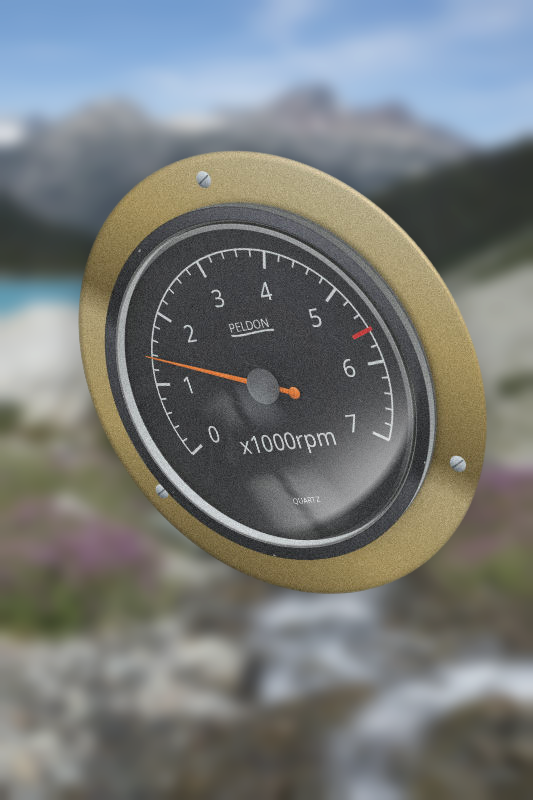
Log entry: 1400 rpm
